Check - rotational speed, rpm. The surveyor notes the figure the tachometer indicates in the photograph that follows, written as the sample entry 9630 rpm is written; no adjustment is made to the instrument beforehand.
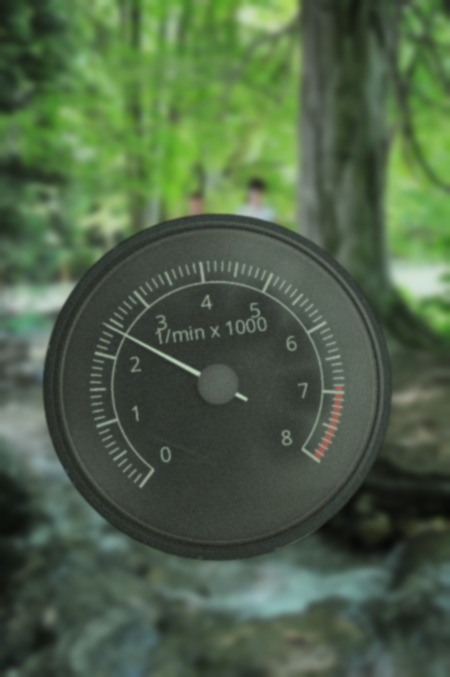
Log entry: 2400 rpm
